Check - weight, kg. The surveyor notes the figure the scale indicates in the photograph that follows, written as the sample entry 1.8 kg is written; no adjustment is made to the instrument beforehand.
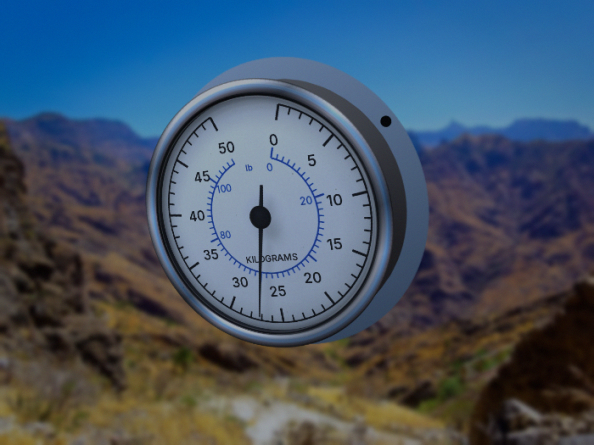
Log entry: 27 kg
